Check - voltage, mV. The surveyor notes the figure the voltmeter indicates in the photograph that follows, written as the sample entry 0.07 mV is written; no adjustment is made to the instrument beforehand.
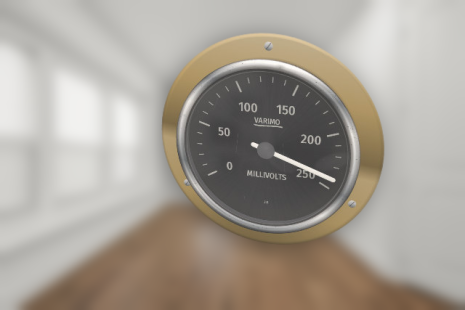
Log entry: 240 mV
